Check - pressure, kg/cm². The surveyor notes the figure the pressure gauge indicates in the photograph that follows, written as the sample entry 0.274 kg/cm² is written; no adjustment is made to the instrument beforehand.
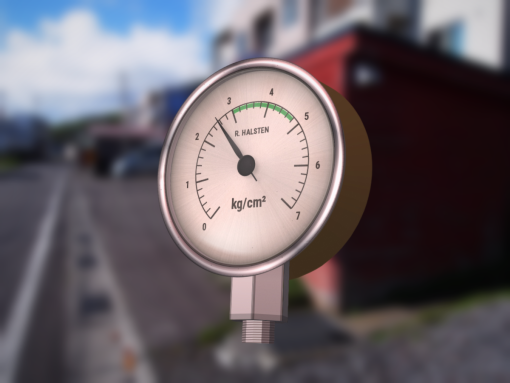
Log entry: 2.6 kg/cm²
